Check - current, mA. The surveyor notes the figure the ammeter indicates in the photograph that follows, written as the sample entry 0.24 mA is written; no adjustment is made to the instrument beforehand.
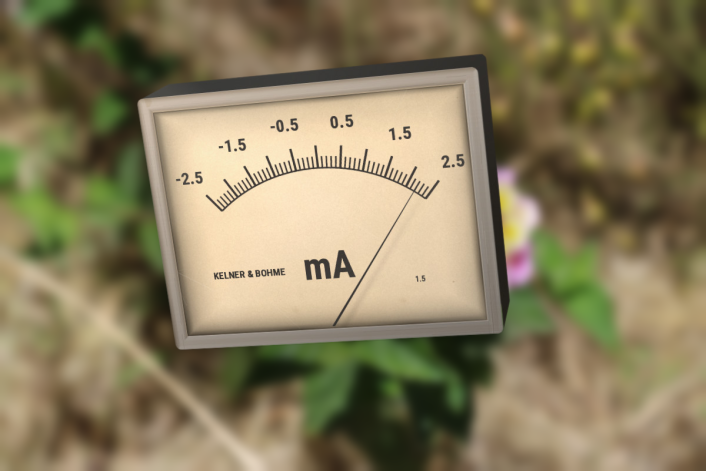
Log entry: 2.2 mA
